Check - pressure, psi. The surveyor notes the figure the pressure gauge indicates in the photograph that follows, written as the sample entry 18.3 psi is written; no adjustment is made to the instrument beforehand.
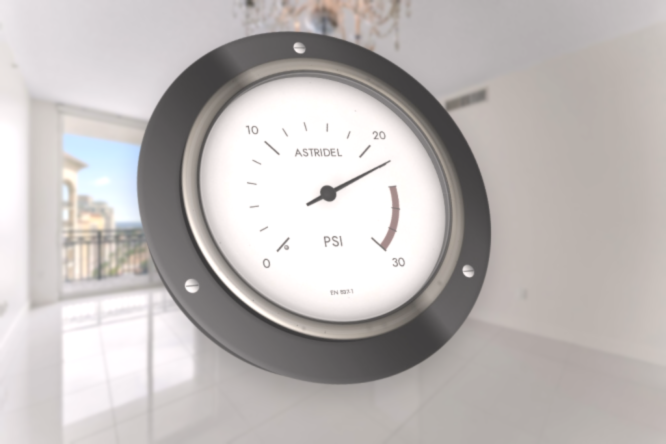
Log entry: 22 psi
